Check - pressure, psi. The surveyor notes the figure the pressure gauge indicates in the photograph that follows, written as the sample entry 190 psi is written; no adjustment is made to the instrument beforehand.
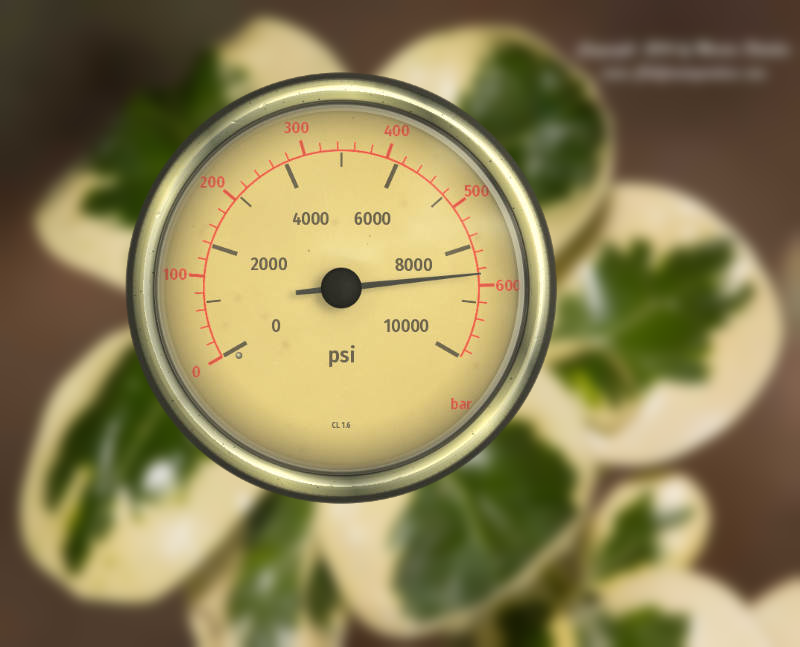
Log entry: 8500 psi
